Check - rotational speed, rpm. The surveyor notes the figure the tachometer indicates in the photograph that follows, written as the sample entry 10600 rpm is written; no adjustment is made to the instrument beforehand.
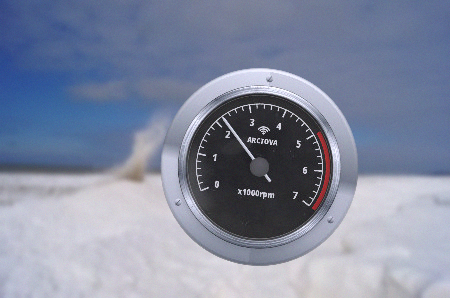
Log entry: 2200 rpm
